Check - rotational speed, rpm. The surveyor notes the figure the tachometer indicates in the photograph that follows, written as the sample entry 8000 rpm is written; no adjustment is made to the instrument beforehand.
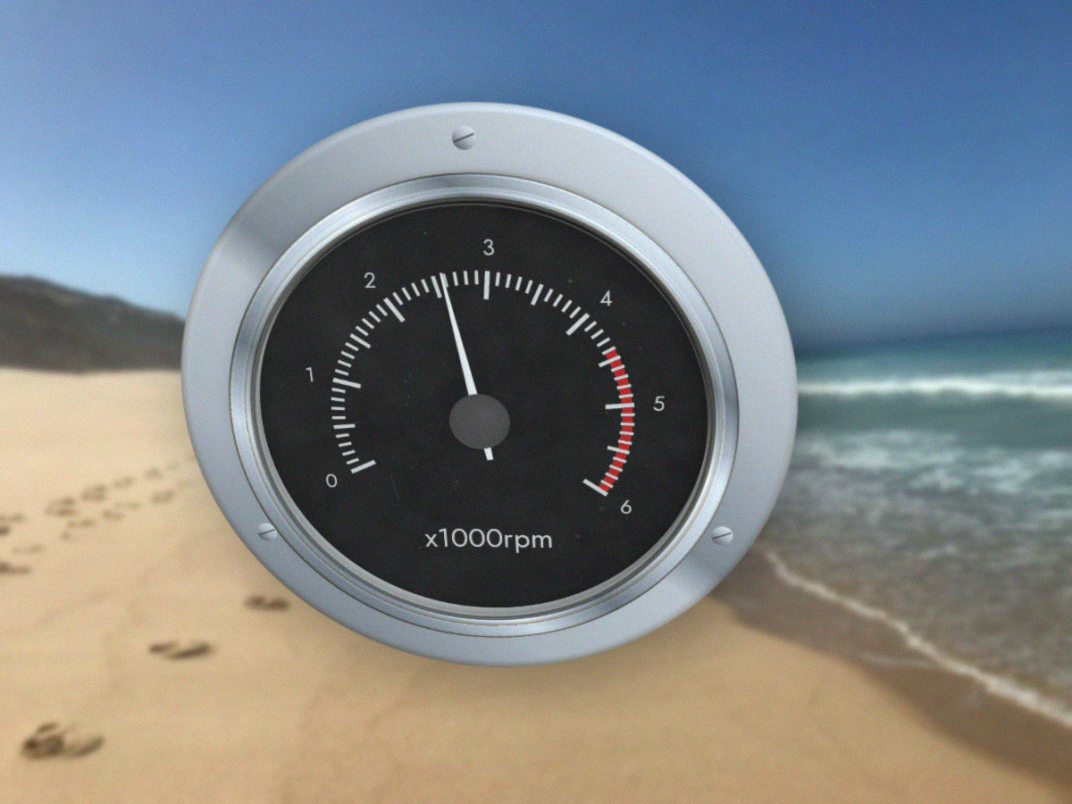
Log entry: 2600 rpm
